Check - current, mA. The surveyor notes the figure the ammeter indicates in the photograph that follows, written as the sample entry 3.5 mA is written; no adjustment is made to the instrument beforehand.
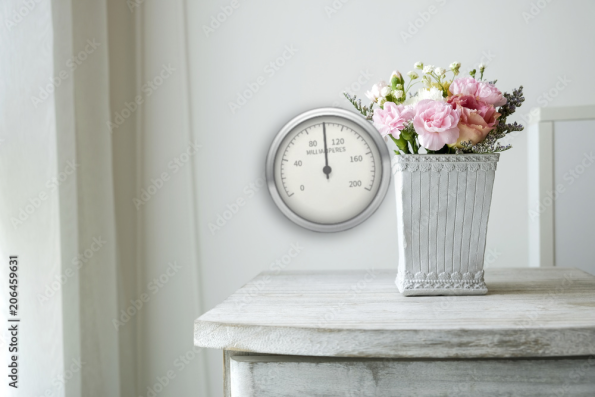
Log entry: 100 mA
